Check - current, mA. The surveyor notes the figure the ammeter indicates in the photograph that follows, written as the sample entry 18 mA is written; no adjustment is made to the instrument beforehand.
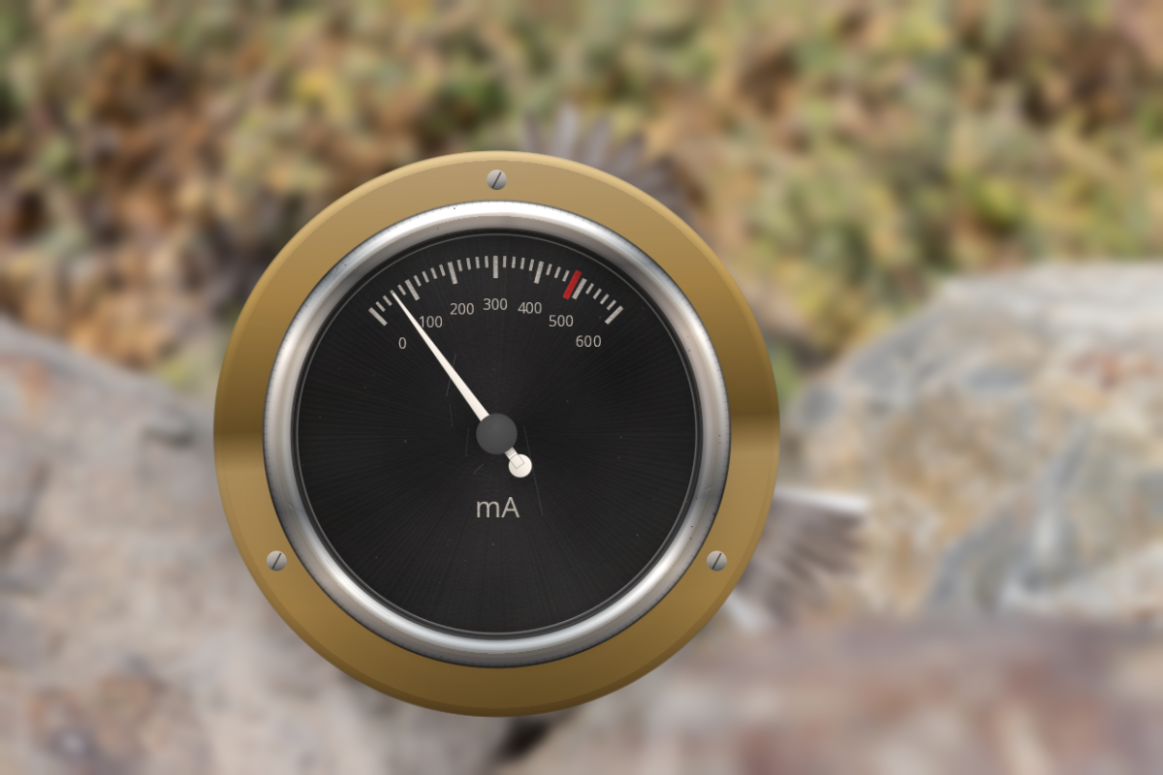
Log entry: 60 mA
